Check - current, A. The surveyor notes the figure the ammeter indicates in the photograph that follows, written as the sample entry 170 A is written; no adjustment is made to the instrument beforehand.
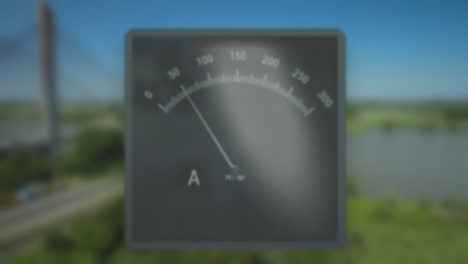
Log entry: 50 A
